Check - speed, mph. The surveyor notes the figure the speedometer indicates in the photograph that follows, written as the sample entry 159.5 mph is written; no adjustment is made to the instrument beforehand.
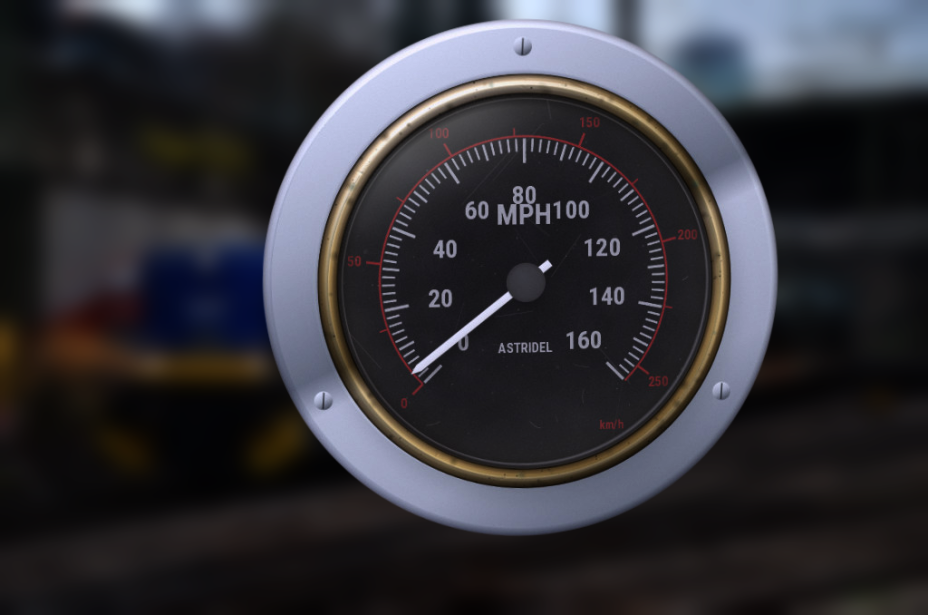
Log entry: 4 mph
